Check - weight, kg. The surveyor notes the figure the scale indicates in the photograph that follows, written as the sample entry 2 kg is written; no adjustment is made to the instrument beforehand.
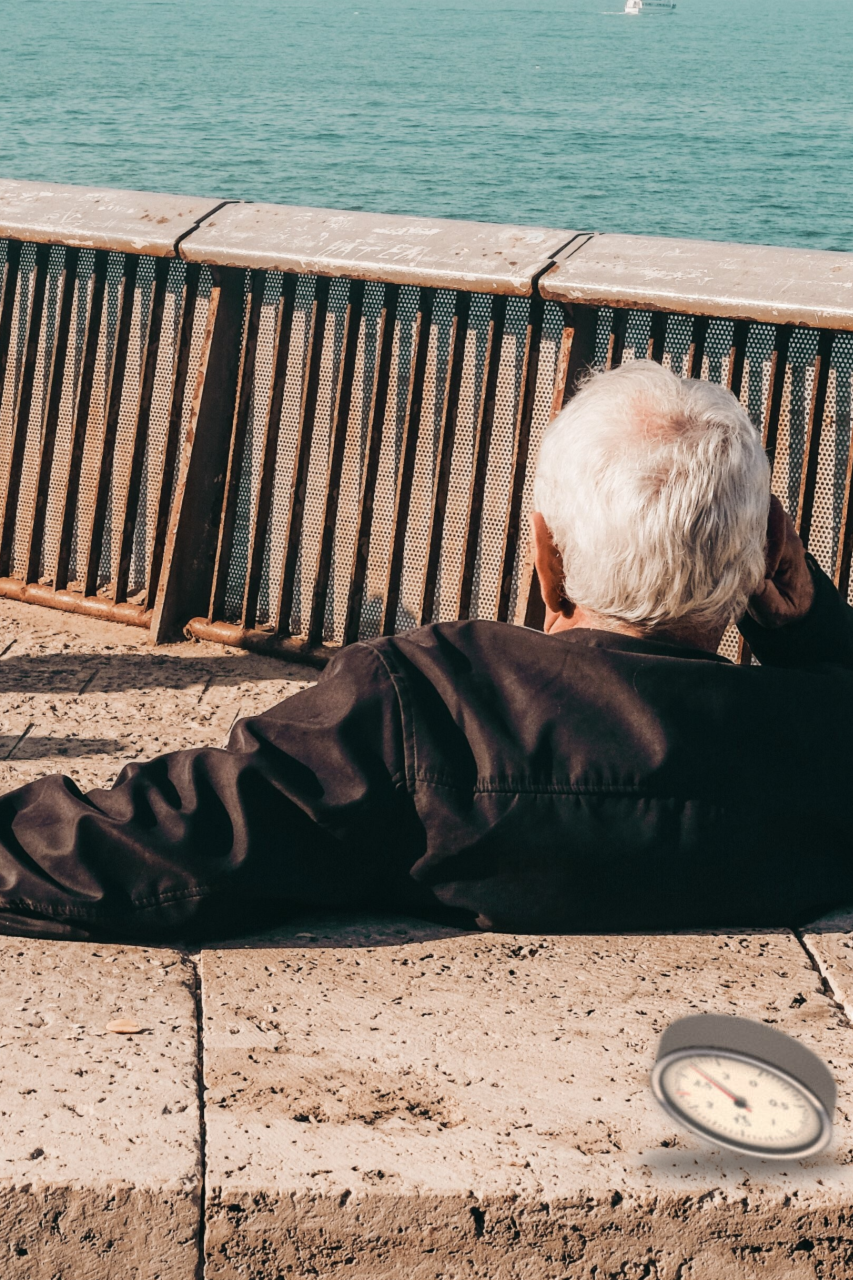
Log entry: 2.75 kg
